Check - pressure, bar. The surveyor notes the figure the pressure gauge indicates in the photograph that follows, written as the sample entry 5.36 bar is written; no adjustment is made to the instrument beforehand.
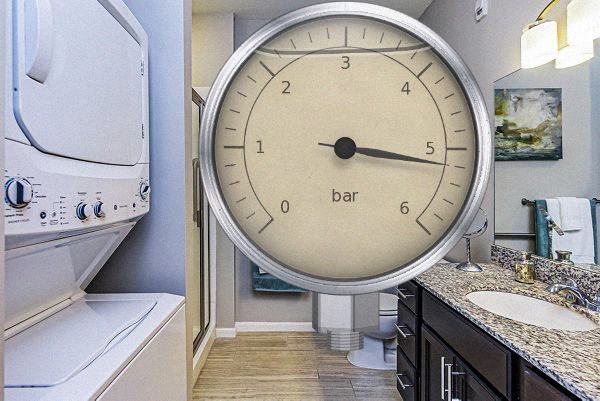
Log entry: 5.2 bar
